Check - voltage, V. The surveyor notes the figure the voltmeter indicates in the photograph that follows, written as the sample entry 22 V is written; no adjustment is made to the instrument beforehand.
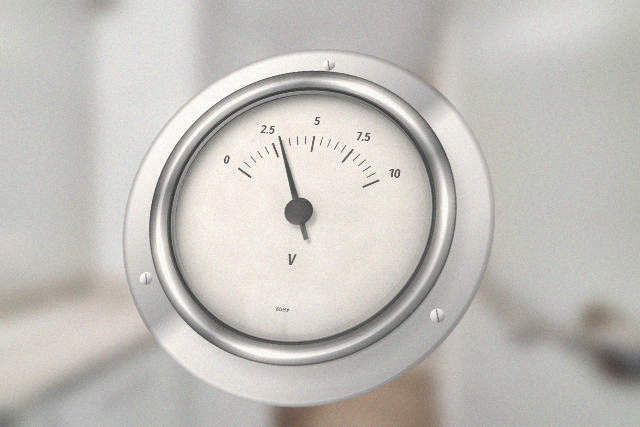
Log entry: 3 V
